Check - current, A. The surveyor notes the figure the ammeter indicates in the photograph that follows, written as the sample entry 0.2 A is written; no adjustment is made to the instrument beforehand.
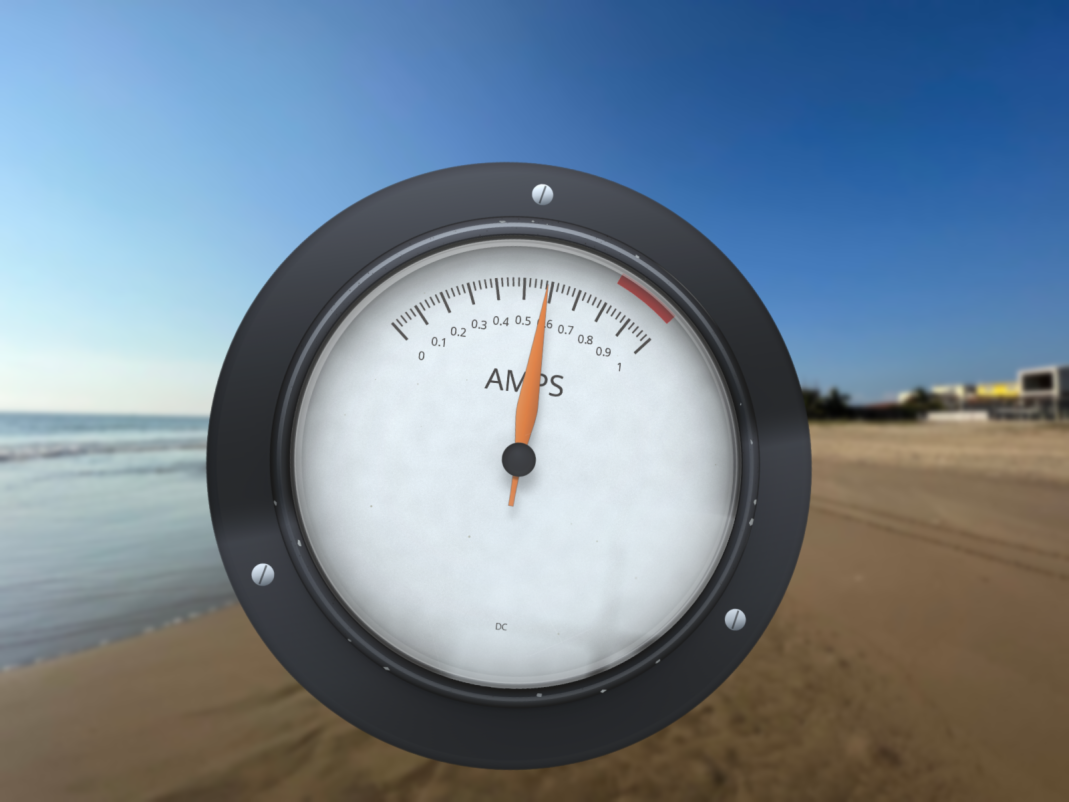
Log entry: 0.58 A
